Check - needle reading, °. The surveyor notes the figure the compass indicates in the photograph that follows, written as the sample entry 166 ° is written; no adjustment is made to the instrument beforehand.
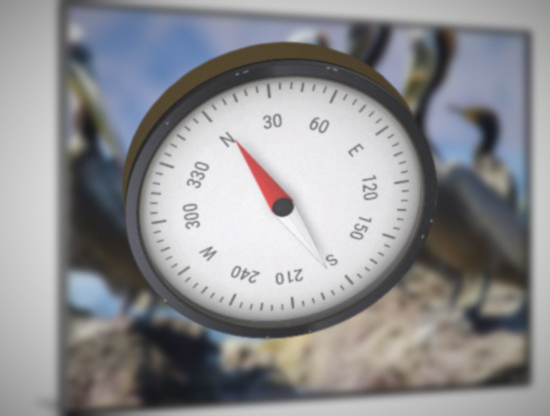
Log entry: 5 °
